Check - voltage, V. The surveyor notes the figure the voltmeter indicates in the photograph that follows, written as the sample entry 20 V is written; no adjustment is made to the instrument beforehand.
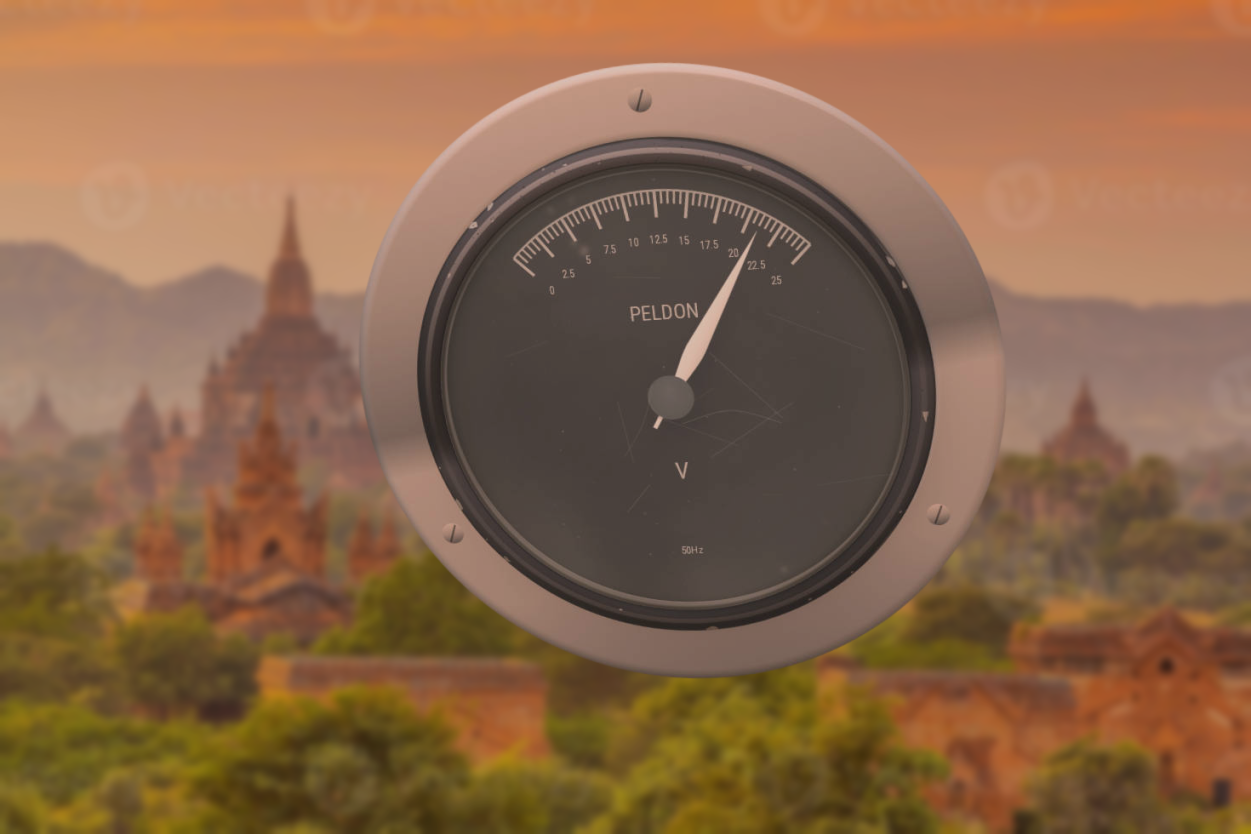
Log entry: 21 V
